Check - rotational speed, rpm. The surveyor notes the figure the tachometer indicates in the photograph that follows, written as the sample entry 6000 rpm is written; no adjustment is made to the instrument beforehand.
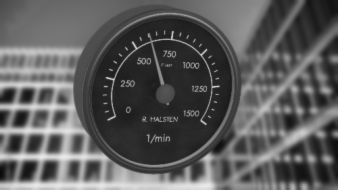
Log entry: 600 rpm
